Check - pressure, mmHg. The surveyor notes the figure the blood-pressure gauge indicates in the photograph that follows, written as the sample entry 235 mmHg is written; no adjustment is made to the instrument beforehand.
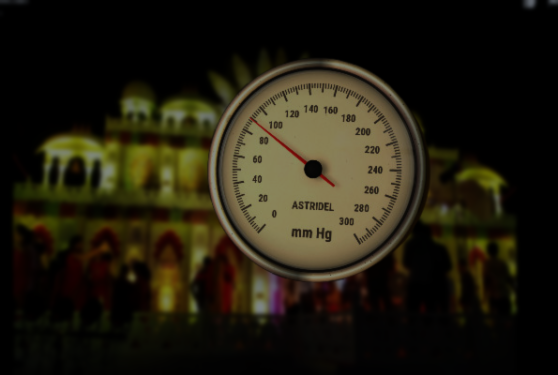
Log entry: 90 mmHg
